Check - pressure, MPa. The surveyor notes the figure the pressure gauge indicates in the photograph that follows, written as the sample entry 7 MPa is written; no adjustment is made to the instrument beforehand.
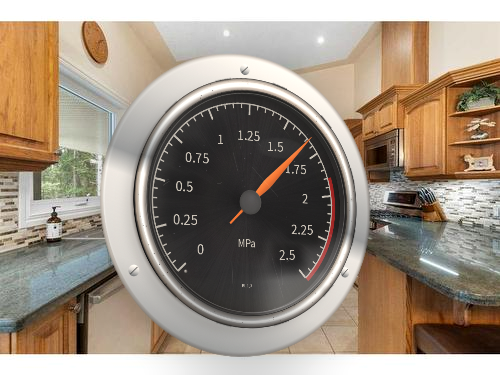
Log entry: 1.65 MPa
